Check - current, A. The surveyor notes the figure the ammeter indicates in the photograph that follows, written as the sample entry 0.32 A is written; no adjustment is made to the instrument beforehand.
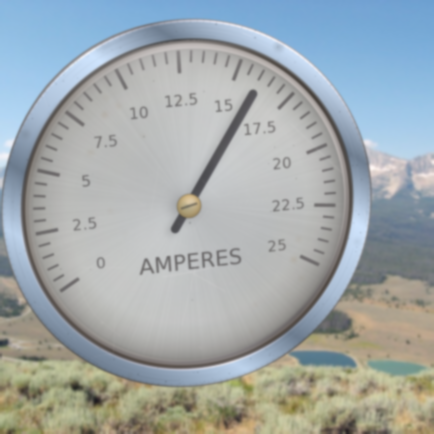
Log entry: 16 A
